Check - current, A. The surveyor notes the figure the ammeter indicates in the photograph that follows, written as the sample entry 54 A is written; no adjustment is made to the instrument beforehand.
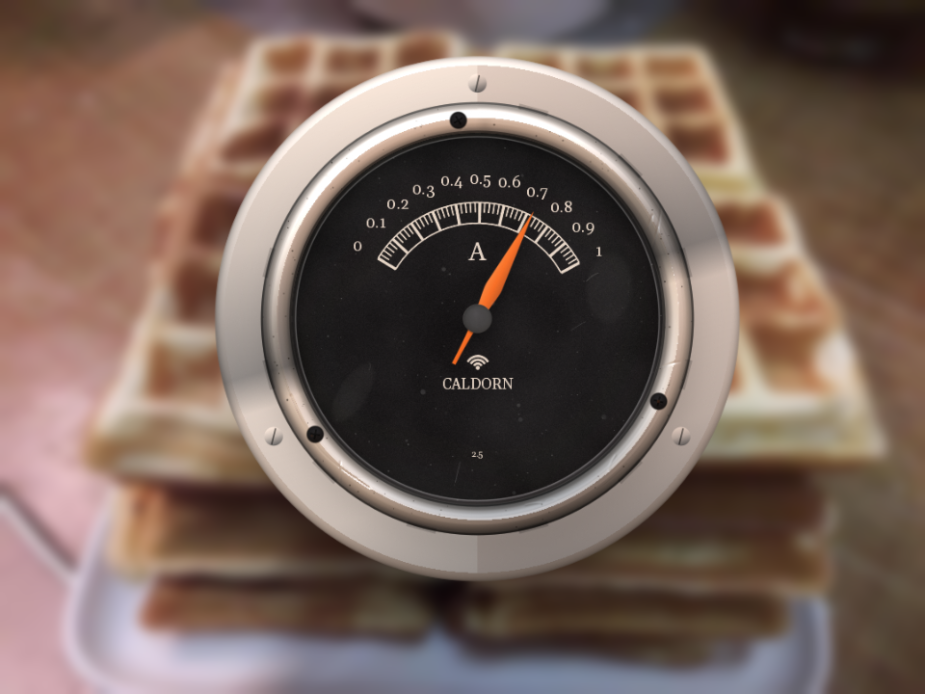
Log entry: 0.72 A
